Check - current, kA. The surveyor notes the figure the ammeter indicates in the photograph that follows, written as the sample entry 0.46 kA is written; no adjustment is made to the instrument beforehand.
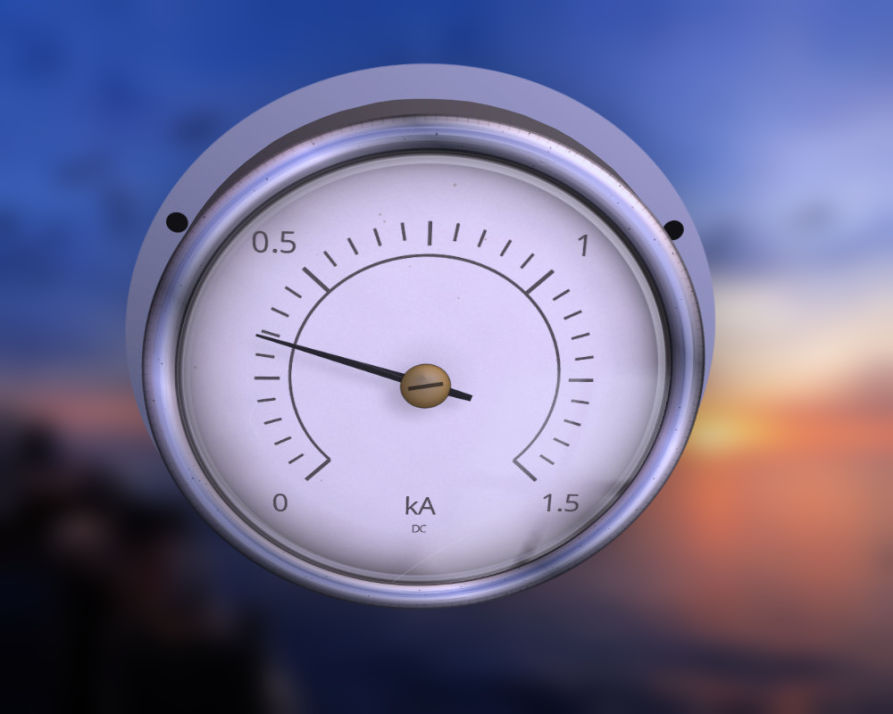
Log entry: 0.35 kA
